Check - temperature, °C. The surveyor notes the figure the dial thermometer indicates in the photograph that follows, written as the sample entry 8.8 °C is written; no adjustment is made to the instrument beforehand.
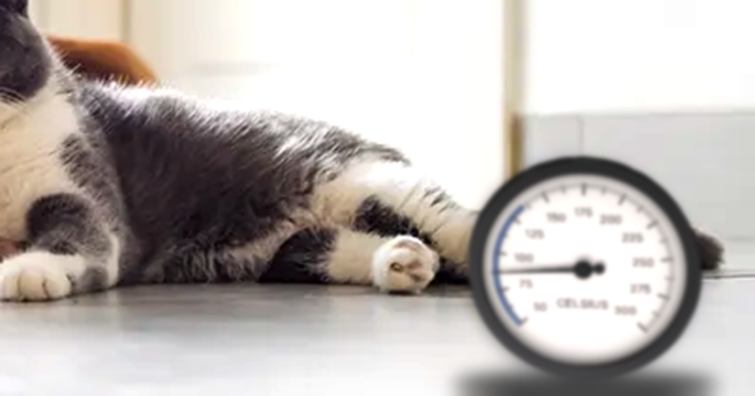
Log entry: 87.5 °C
